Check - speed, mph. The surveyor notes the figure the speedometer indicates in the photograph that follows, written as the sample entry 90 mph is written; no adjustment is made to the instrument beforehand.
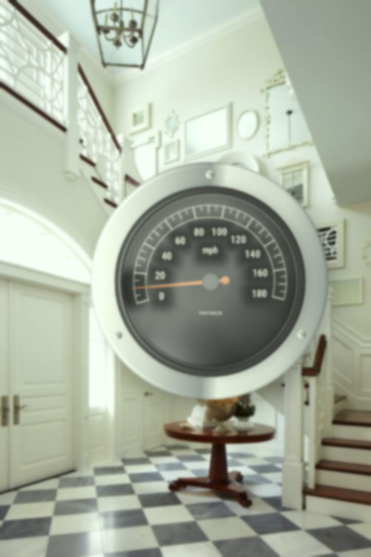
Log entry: 10 mph
